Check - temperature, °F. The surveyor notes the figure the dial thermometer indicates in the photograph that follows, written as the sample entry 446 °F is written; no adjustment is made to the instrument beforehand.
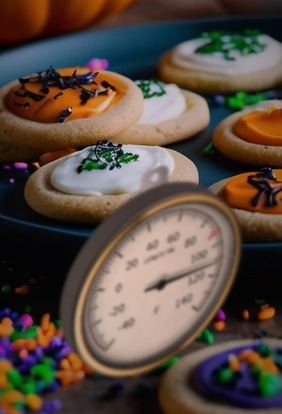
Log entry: 110 °F
